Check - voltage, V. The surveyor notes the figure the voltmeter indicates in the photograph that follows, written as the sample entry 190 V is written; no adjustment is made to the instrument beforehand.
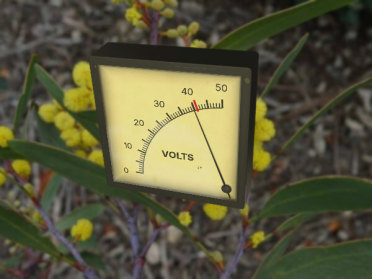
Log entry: 40 V
